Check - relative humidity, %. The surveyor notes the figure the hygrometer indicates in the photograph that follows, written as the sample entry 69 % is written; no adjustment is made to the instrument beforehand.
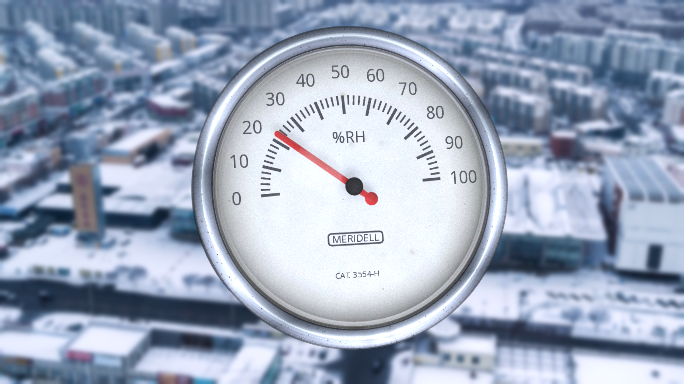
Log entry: 22 %
